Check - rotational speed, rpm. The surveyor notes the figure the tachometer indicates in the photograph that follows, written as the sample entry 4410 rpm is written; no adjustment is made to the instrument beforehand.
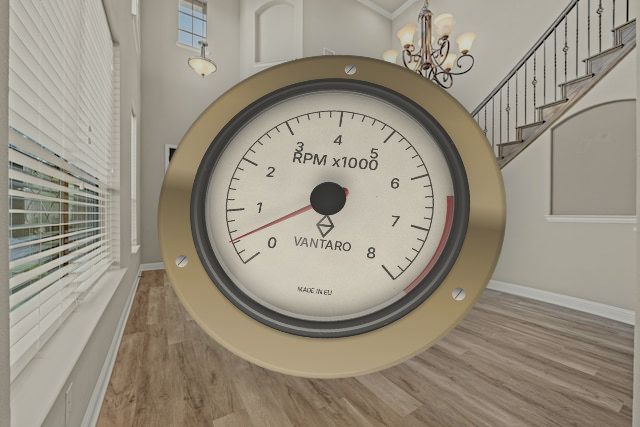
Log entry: 400 rpm
